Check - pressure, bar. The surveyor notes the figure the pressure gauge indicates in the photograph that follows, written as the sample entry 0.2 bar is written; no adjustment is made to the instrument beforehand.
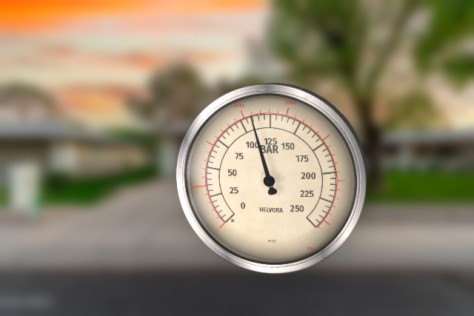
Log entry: 110 bar
